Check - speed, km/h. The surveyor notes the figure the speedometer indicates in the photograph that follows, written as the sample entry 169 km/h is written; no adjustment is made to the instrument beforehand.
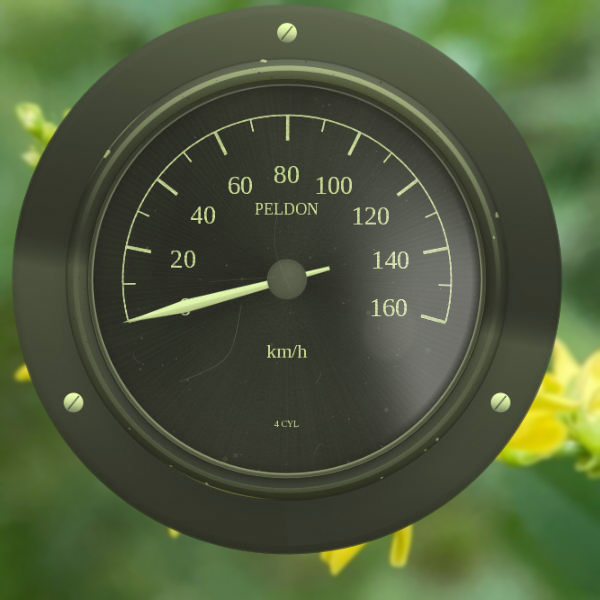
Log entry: 0 km/h
